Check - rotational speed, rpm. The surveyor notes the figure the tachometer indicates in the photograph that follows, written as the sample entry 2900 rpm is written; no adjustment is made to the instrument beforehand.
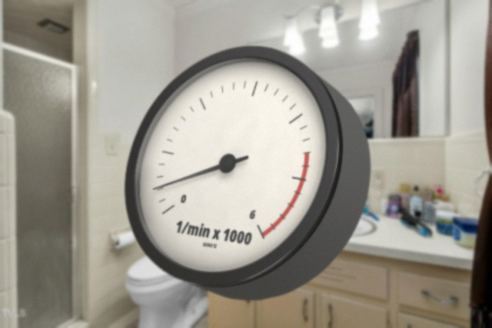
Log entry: 400 rpm
